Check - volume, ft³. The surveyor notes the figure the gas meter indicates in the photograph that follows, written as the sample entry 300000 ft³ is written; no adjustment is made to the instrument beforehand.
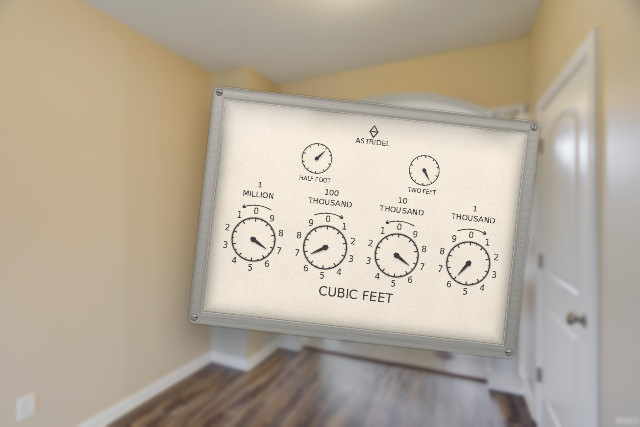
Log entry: 666600 ft³
